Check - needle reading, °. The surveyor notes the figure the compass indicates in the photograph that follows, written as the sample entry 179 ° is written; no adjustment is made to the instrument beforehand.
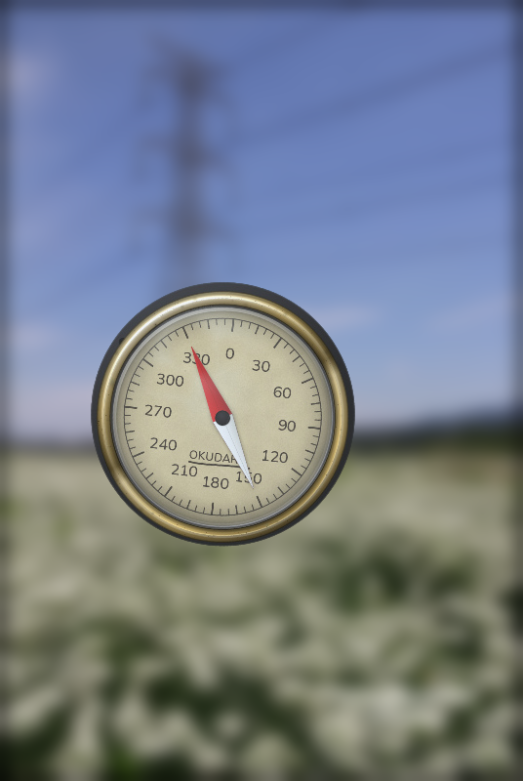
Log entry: 330 °
